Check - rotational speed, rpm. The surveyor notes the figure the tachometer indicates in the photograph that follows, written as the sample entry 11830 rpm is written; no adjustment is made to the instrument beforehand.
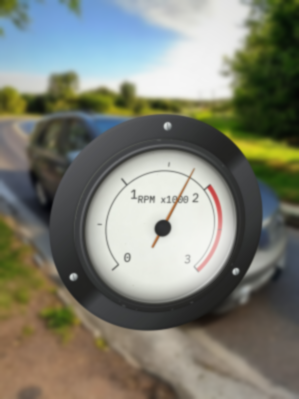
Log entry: 1750 rpm
